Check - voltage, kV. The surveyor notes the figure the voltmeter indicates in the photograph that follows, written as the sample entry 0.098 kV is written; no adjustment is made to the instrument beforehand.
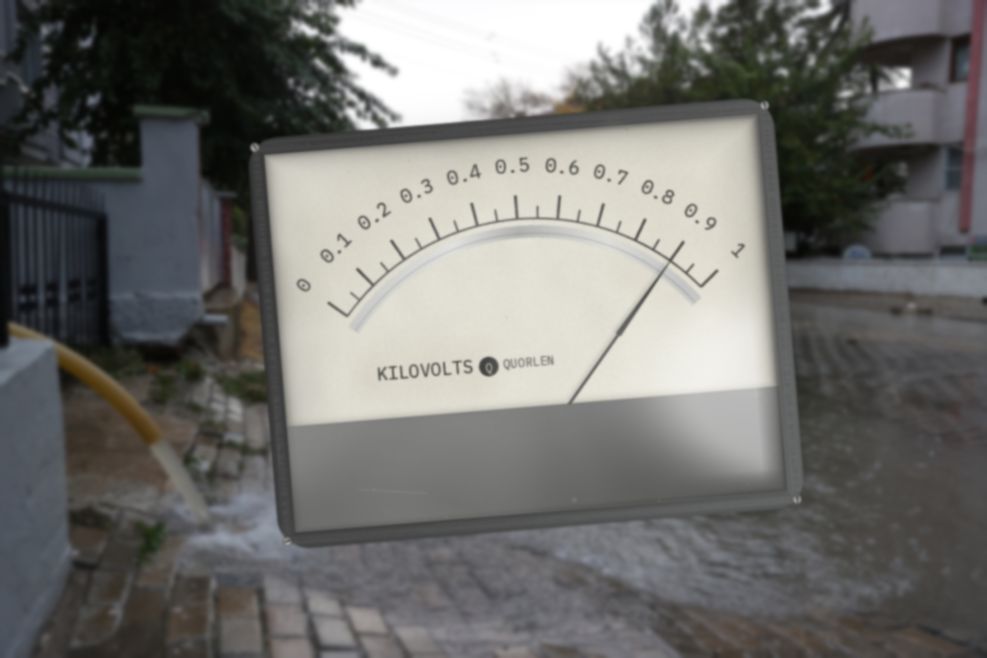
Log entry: 0.9 kV
